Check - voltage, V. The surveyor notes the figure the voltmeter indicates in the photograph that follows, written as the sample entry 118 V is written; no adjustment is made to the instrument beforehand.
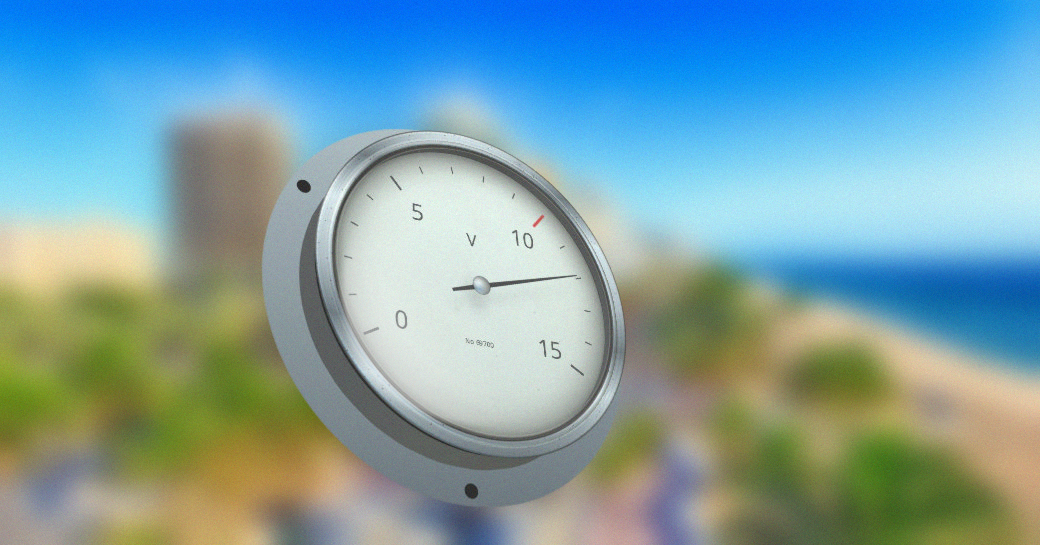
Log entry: 12 V
